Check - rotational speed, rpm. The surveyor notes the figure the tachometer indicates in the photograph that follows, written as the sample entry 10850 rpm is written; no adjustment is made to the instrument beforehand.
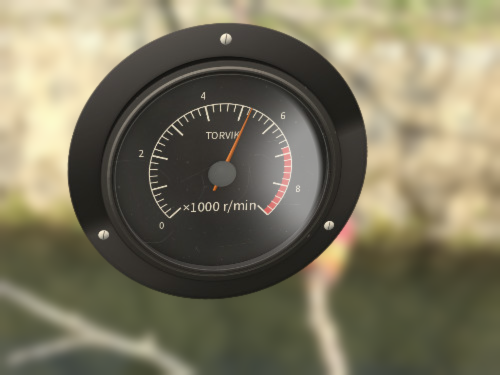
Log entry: 5200 rpm
